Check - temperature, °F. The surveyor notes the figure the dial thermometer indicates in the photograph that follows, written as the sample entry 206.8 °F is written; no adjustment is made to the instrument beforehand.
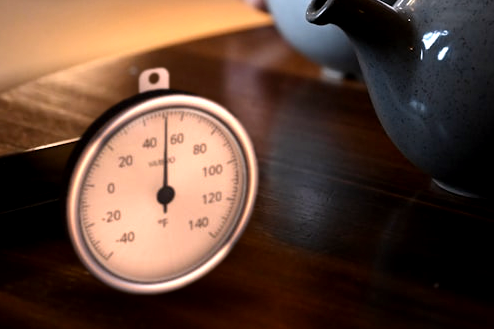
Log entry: 50 °F
